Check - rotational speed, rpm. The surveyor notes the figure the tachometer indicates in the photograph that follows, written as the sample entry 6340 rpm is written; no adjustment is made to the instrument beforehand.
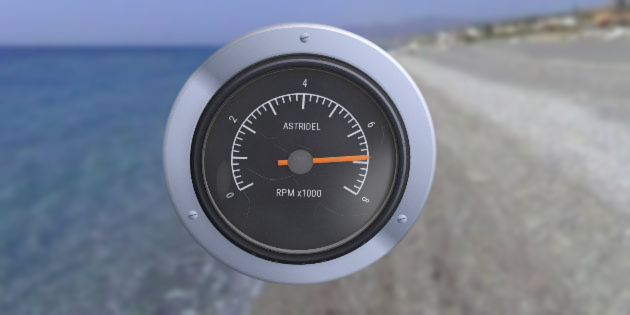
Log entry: 6800 rpm
